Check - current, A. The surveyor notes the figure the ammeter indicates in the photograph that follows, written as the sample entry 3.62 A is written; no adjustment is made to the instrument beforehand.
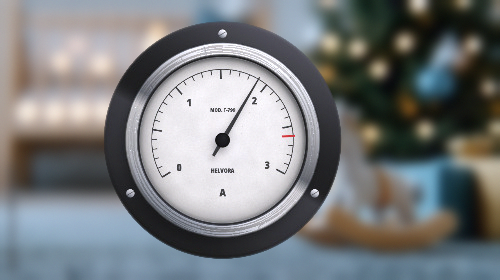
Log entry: 1.9 A
